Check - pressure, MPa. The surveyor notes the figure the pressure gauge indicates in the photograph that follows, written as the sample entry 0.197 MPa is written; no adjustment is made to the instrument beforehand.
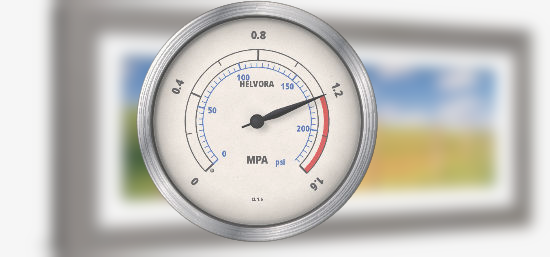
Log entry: 1.2 MPa
